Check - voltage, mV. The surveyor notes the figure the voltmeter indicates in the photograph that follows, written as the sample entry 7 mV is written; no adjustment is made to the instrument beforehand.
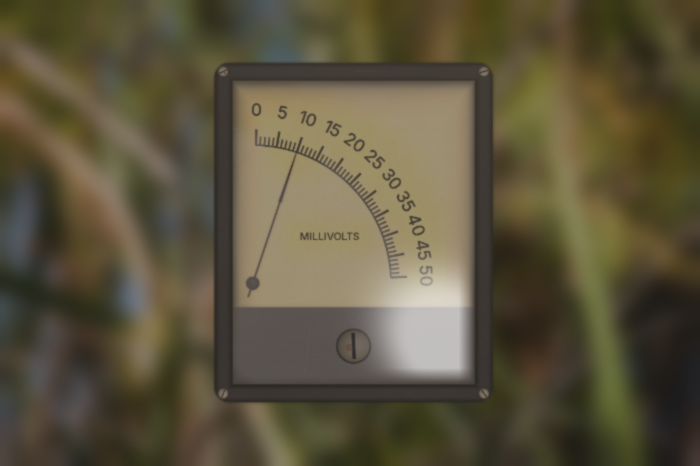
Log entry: 10 mV
